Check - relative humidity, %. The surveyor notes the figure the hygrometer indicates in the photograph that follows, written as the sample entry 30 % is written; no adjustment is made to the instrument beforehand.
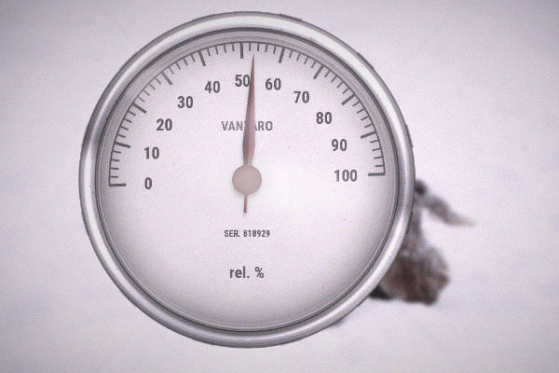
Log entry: 53 %
